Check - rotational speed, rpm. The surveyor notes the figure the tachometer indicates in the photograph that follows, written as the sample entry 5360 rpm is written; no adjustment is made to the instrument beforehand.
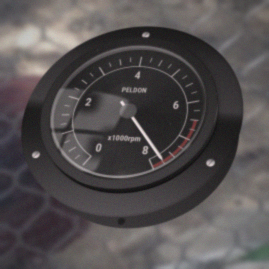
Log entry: 7750 rpm
